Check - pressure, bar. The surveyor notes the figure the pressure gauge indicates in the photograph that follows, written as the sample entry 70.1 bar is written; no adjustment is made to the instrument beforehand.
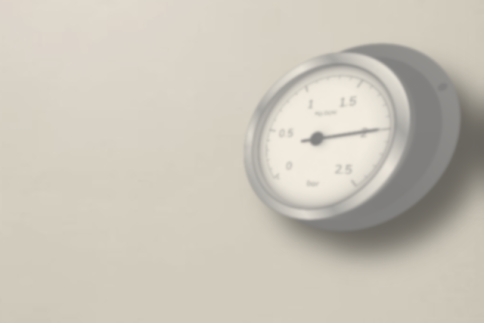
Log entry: 2 bar
